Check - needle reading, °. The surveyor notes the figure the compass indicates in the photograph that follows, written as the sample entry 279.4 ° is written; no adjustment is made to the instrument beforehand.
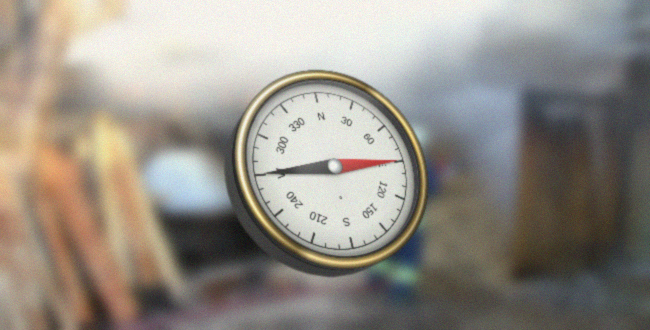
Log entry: 90 °
